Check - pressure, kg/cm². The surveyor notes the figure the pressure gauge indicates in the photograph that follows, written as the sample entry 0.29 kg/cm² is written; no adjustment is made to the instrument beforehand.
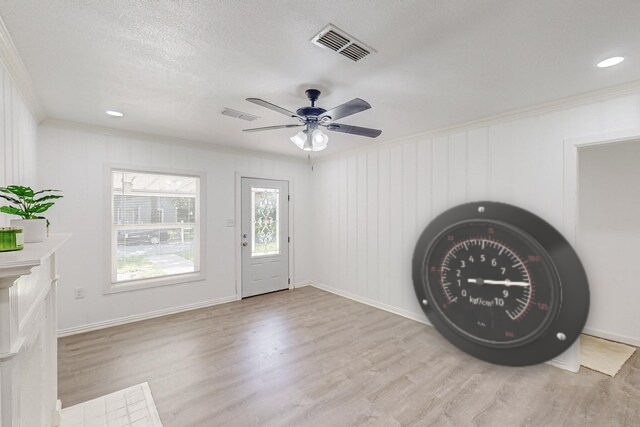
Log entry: 8 kg/cm²
